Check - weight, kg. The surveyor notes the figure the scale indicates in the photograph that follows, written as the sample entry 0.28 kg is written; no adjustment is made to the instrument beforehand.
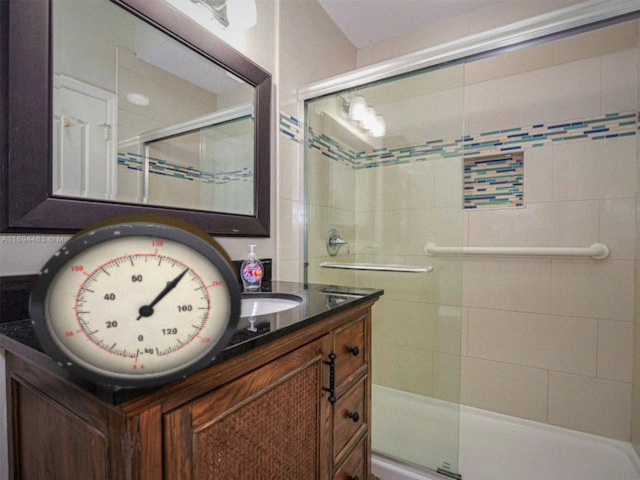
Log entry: 80 kg
